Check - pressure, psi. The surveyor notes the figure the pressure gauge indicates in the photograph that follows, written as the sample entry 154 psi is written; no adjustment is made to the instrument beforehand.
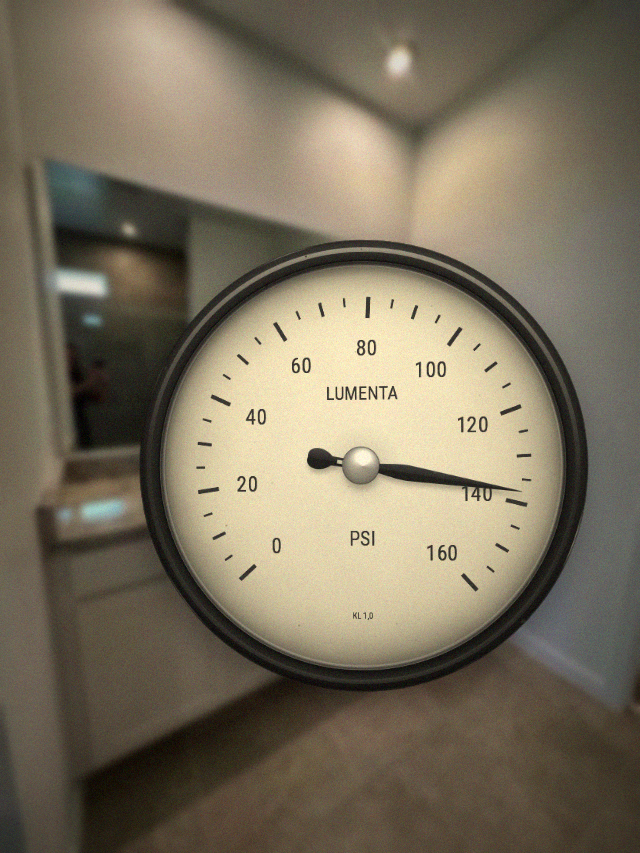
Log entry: 137.5 psi
